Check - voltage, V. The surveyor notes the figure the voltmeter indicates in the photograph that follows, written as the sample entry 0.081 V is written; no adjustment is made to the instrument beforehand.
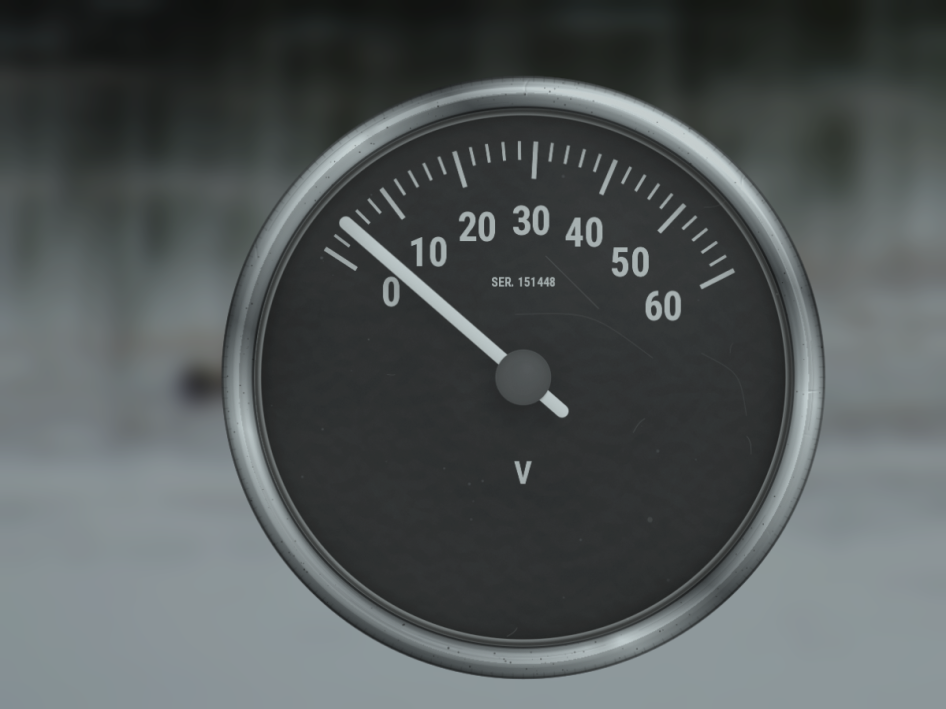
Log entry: 4 V
